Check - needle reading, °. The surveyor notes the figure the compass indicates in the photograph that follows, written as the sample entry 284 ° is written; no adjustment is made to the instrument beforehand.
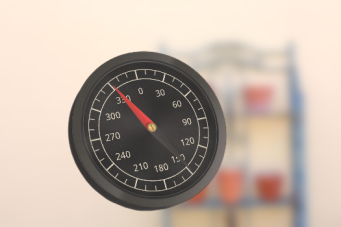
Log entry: 330 °
